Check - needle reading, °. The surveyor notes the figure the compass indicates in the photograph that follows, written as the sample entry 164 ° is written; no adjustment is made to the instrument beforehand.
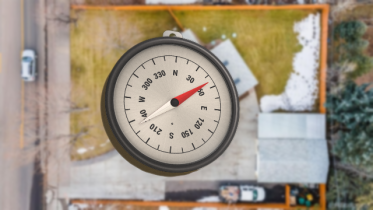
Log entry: 52.5 °
